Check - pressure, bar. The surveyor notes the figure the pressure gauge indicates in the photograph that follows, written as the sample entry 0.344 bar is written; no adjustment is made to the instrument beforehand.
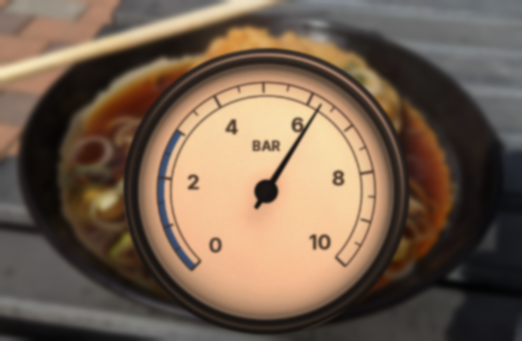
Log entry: 6.25 bar
